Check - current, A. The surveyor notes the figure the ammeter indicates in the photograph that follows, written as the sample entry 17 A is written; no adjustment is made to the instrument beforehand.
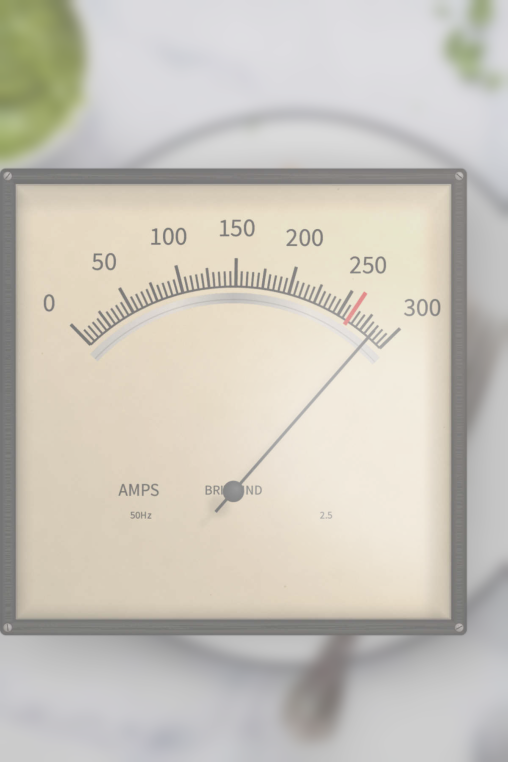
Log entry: 285 A
